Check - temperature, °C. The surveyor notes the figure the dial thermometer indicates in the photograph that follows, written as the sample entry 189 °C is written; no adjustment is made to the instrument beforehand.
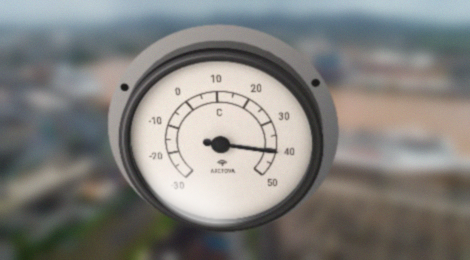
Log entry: 40 °C
